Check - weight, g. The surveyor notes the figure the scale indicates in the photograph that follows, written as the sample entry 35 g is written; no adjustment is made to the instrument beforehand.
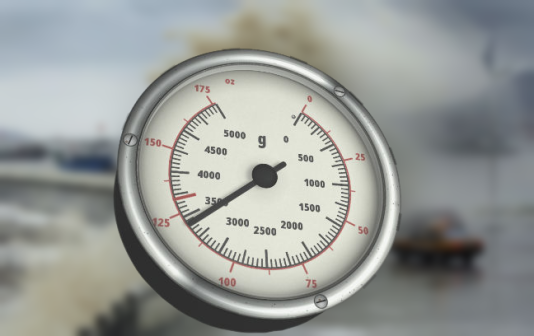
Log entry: 3400 g
